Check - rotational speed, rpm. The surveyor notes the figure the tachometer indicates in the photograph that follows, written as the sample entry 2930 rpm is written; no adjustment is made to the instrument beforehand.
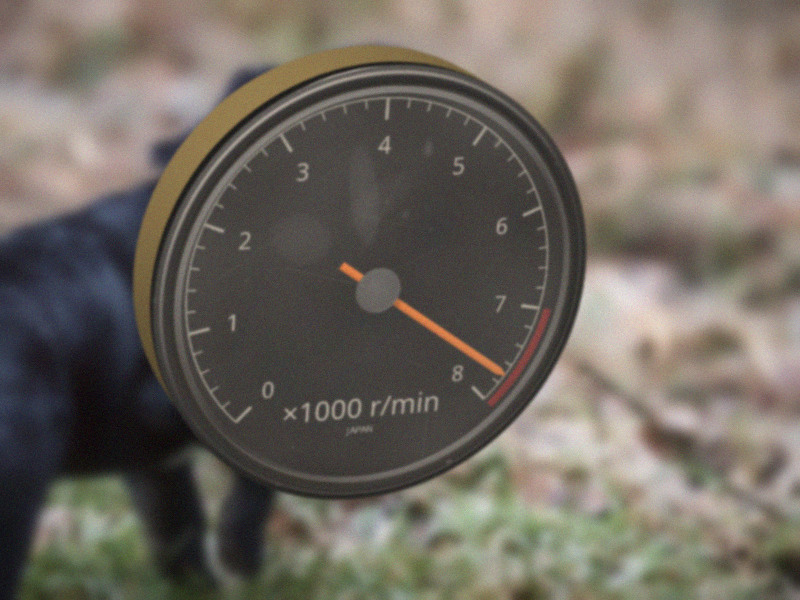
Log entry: 7700 rpm
